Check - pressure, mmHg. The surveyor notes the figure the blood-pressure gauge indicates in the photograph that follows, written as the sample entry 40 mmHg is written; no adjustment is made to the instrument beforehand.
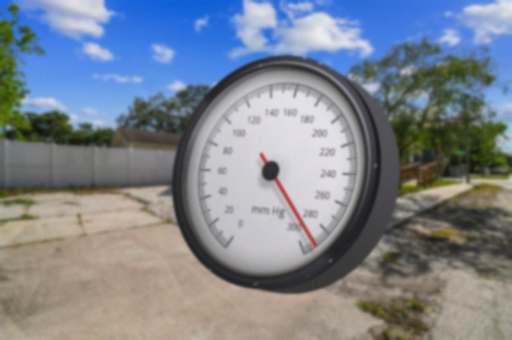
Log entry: 290 mmHg
